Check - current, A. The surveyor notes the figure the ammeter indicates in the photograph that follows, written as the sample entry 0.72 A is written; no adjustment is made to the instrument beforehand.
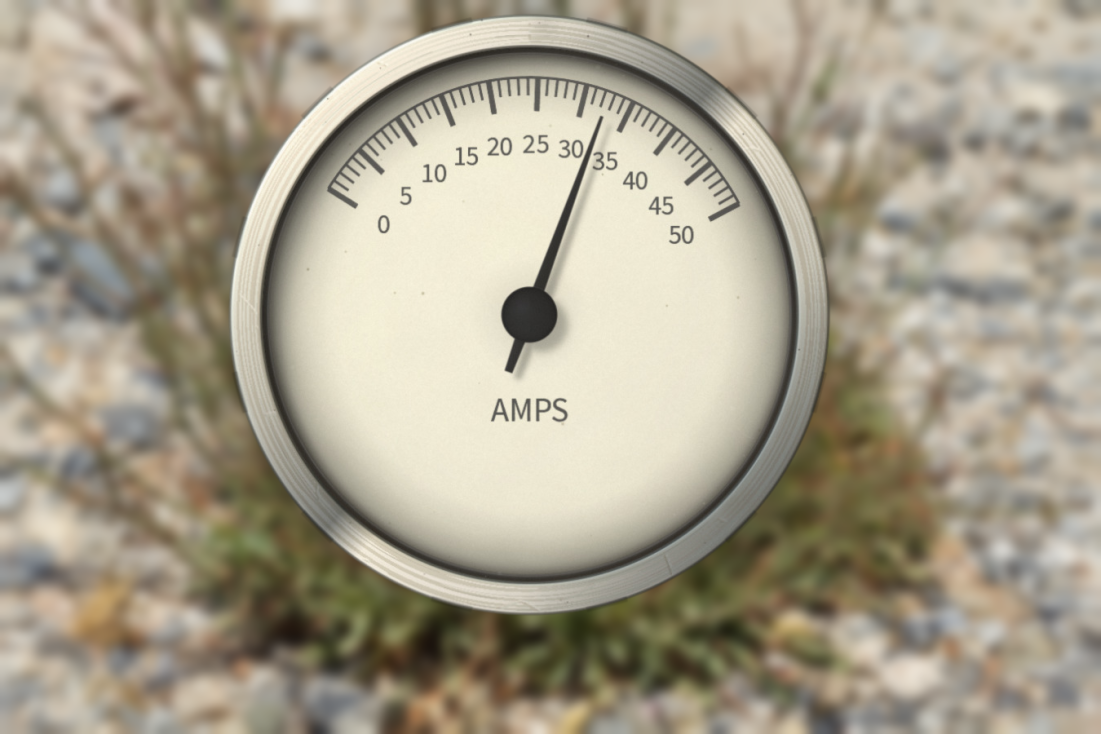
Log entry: 32.5 A
